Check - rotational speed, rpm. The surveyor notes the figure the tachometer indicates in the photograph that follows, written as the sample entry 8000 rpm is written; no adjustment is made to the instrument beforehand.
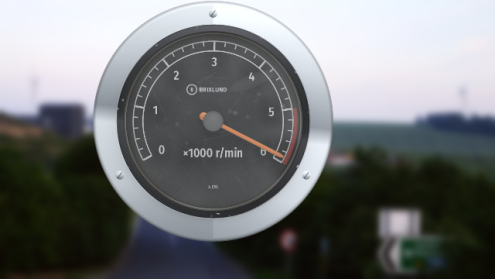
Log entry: 5900 rpm
